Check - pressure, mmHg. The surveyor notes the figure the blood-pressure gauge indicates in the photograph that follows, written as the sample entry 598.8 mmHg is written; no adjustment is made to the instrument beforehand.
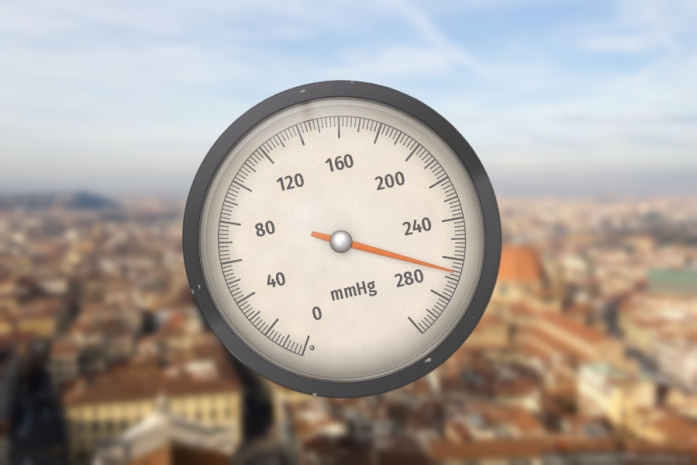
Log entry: 266 mmHg
